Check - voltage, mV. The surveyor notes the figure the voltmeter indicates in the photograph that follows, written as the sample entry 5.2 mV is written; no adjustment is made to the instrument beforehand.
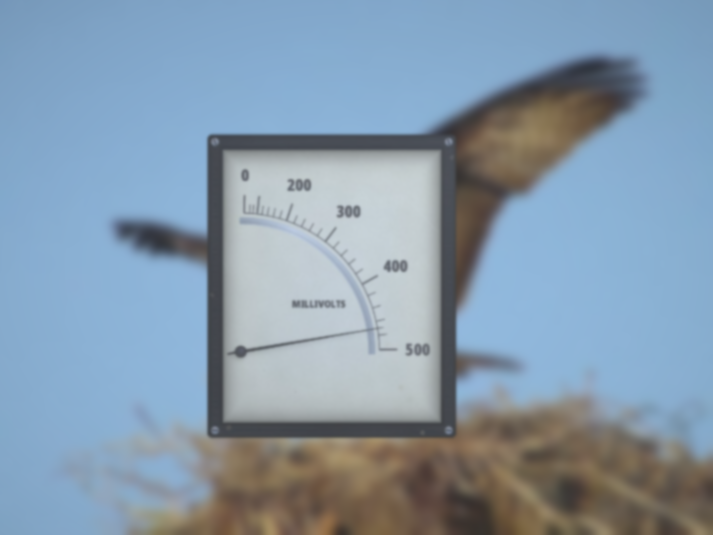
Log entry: 470 mV
